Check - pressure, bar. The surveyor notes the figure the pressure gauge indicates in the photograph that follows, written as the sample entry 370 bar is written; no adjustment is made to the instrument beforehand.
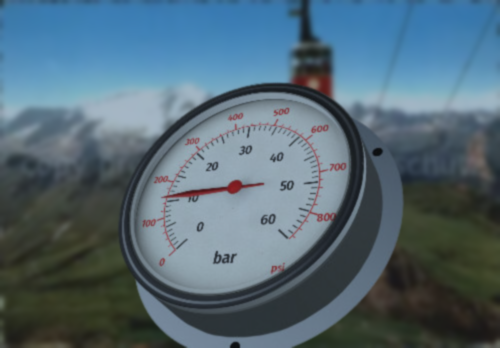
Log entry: 10 bar
